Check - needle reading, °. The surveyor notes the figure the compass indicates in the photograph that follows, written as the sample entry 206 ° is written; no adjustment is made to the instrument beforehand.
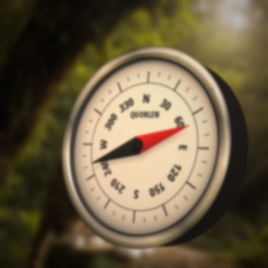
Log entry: 70 °
